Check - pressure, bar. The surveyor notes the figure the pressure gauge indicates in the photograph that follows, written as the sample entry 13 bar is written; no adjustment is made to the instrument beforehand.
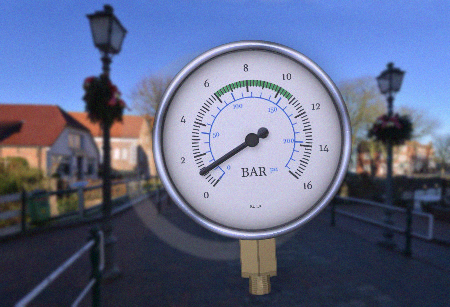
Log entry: 1 bar
